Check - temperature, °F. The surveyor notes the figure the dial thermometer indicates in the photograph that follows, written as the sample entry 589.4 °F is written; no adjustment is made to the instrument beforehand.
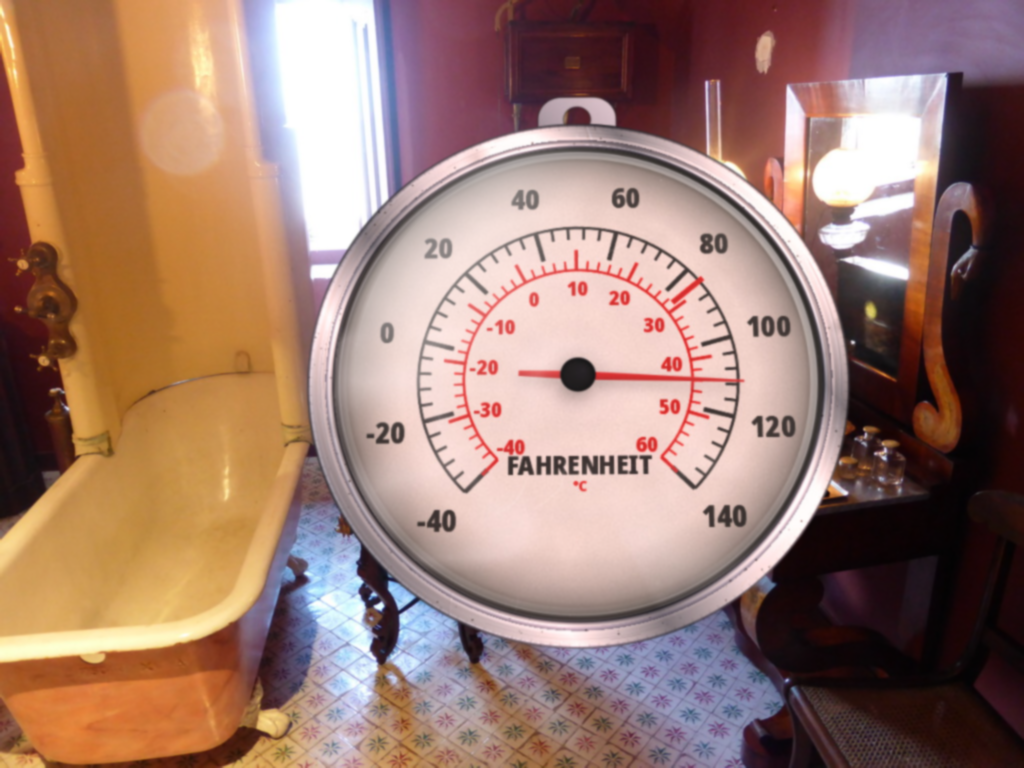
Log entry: 112 °F
